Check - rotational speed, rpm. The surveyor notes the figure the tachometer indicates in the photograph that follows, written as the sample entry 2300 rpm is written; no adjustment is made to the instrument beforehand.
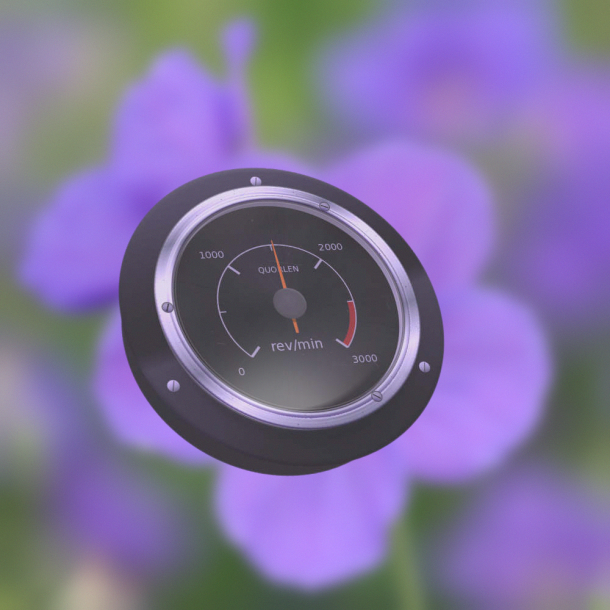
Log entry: 1500 rpm
